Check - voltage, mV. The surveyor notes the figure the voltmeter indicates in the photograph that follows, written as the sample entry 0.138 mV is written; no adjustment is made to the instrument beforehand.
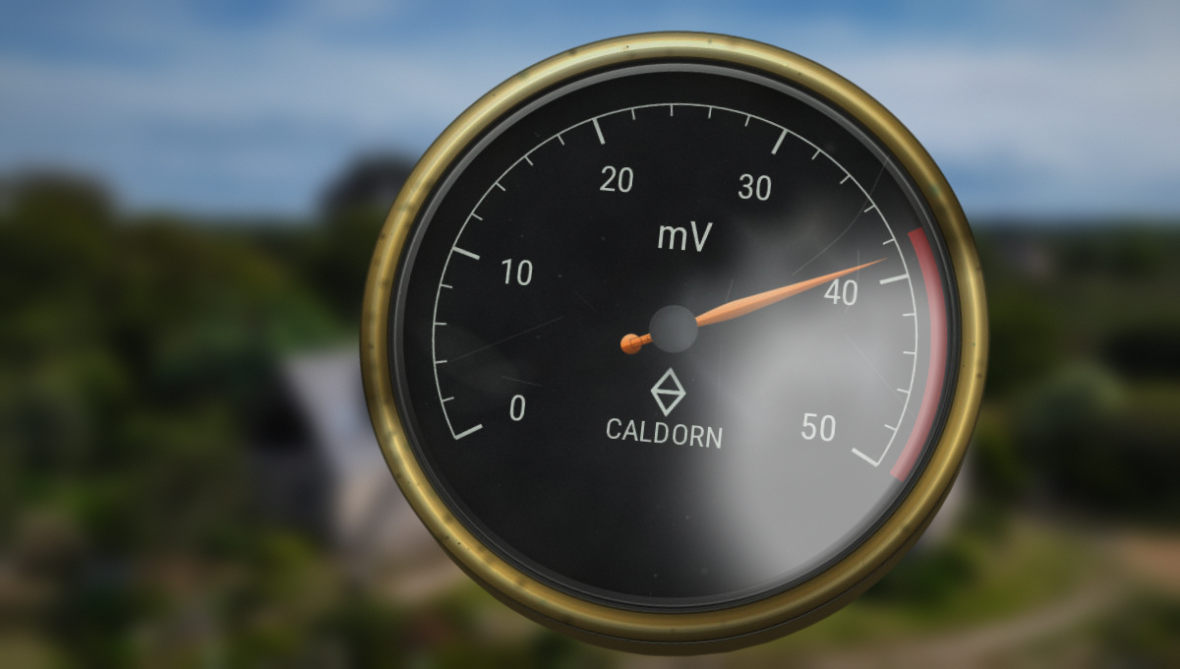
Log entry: 39 mV
